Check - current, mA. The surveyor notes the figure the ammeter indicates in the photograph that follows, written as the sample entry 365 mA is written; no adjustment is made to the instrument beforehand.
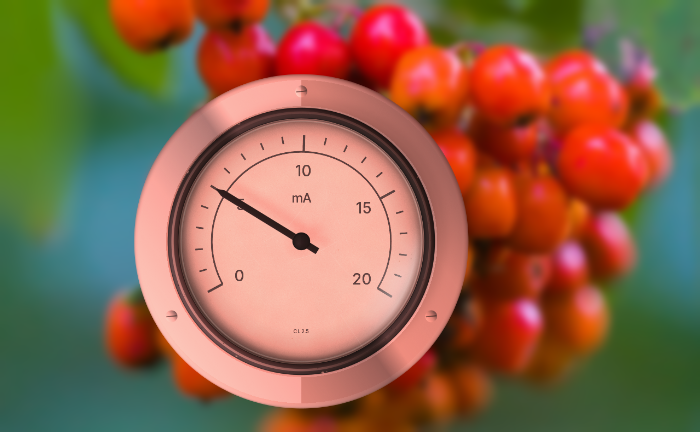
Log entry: 5 mA
